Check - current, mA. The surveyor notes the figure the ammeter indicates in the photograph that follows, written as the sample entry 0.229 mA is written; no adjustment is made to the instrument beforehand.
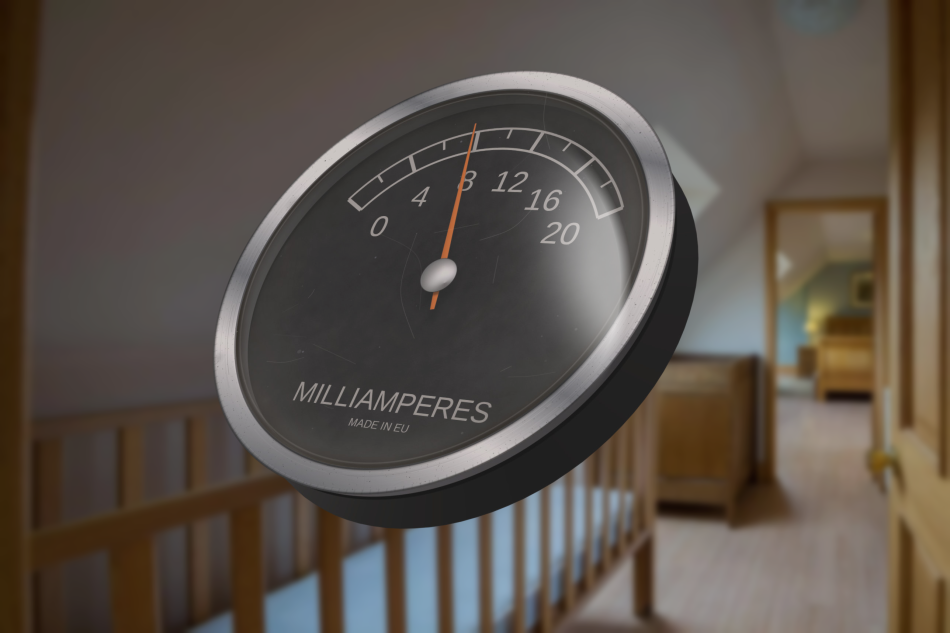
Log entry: 8 mA
